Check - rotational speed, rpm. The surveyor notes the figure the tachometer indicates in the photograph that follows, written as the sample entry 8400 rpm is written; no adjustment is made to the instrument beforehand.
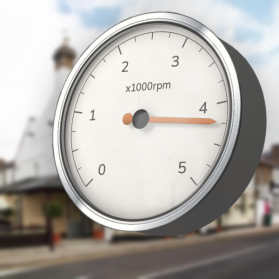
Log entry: 4250 rpm
